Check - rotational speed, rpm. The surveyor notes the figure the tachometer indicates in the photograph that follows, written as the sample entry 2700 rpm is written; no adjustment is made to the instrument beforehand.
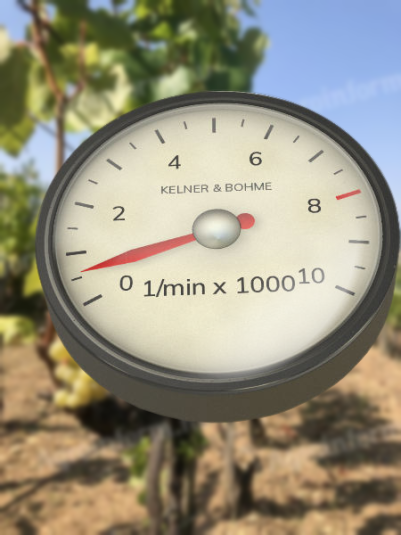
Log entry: 500 rpm
